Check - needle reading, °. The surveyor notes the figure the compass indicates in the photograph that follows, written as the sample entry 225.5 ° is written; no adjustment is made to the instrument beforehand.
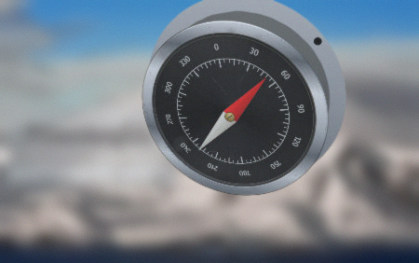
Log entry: 50 °
